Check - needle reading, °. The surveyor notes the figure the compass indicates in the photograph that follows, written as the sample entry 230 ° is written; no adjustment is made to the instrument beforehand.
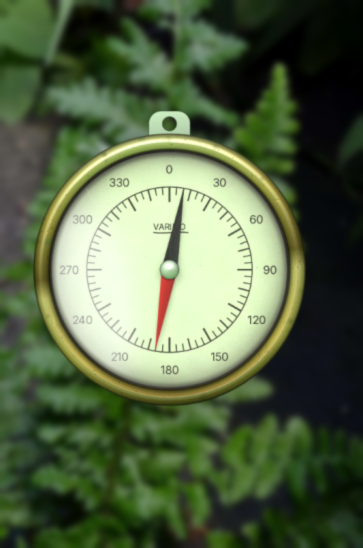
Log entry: 190 °
